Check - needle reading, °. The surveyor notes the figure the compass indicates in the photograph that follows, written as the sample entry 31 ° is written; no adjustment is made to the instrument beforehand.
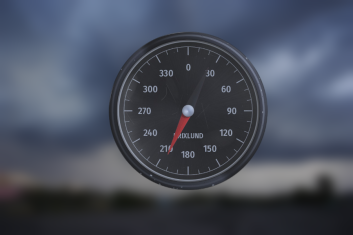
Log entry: 205 °
